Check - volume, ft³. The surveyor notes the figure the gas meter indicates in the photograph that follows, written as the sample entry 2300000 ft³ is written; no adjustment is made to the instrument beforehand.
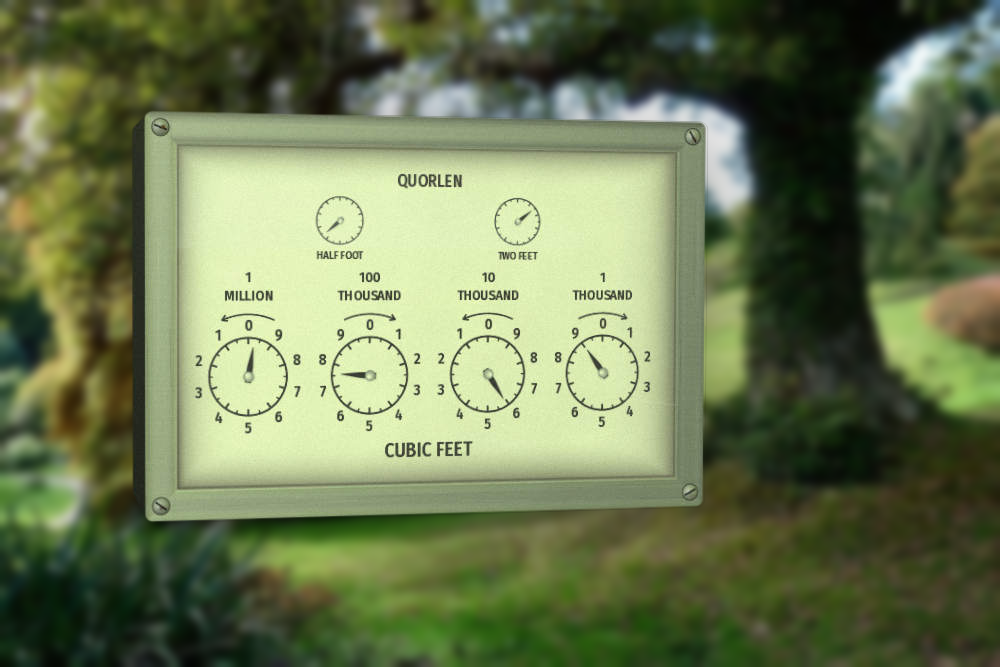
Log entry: 975900 ft³
